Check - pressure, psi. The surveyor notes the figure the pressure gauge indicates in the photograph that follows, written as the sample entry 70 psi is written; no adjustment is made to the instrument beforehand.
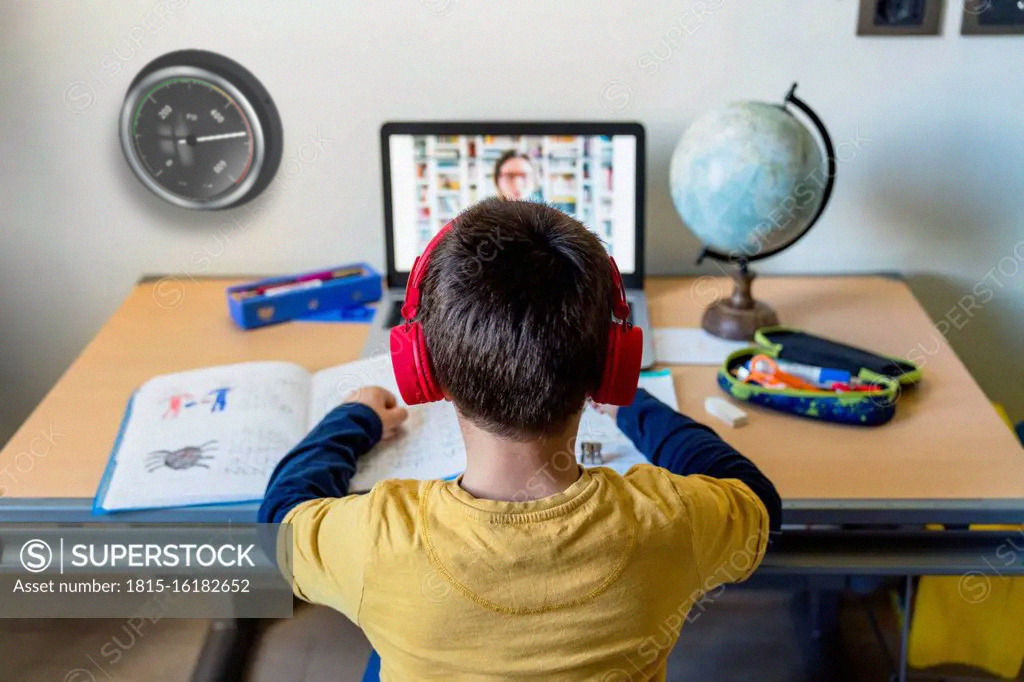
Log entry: 475 psi
